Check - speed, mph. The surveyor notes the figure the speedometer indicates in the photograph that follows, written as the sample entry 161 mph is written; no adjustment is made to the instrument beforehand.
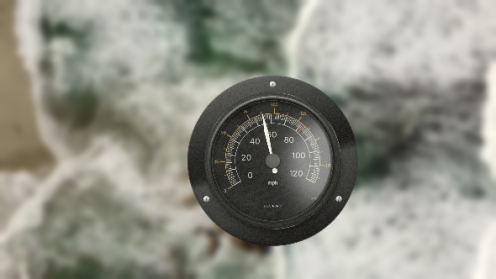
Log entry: 55 mph
